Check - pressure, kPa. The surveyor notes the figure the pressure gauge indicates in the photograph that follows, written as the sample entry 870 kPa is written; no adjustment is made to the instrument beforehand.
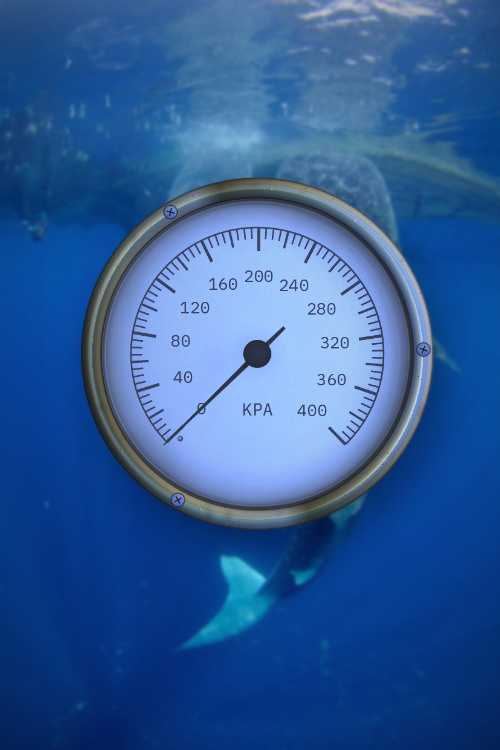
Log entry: 0 kPa
